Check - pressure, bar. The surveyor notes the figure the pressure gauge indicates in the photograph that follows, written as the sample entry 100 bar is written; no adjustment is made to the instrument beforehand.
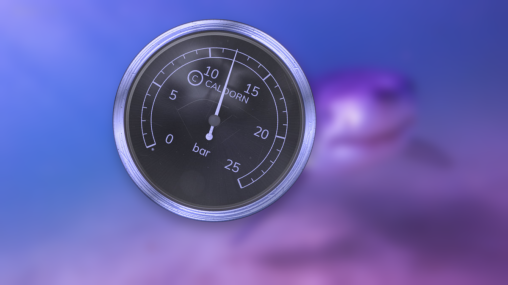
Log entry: 12 bar
